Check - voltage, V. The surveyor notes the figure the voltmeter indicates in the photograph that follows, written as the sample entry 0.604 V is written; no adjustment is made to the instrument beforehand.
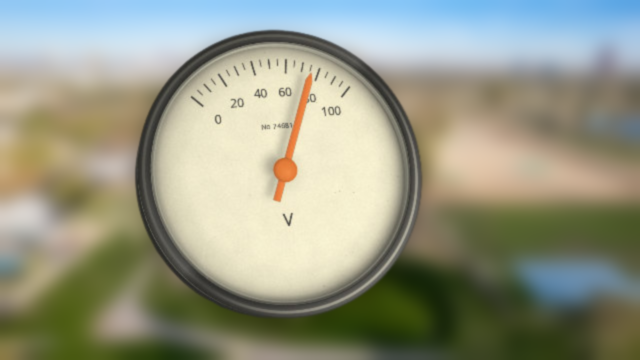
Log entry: 75 V
